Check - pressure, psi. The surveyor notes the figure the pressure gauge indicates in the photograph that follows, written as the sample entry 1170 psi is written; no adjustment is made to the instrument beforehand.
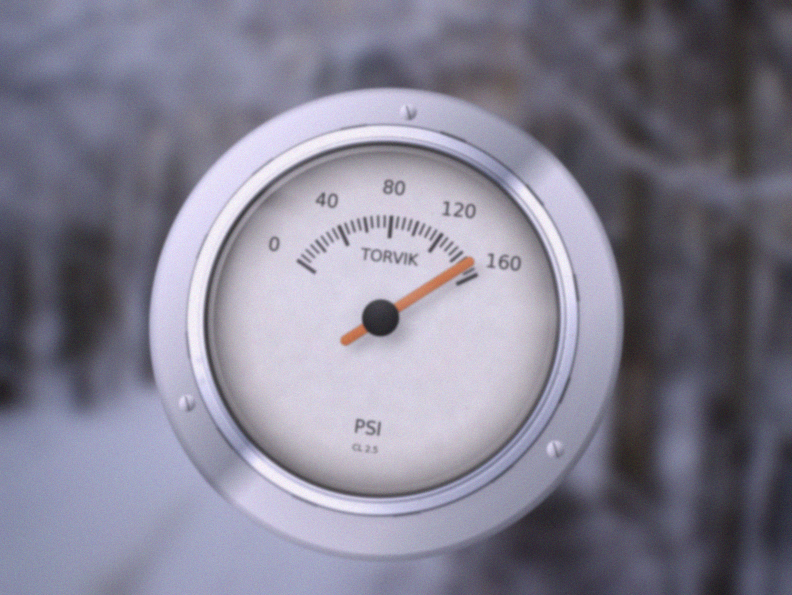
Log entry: 150 psi
